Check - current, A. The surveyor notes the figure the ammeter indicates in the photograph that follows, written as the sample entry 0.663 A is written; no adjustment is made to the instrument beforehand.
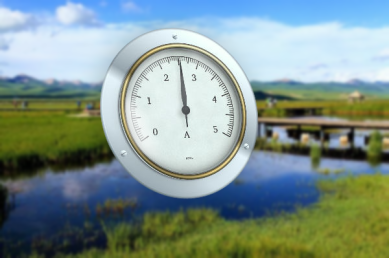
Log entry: 2.5 A
